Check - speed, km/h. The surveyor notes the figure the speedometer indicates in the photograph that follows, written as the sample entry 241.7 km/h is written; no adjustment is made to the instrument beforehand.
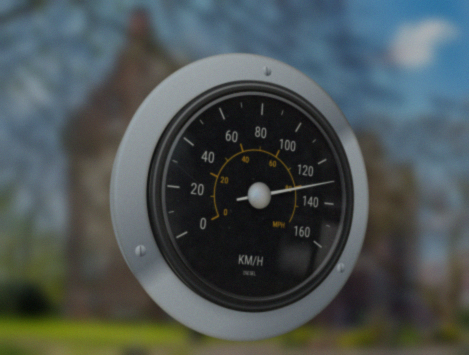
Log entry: 130 km/h
